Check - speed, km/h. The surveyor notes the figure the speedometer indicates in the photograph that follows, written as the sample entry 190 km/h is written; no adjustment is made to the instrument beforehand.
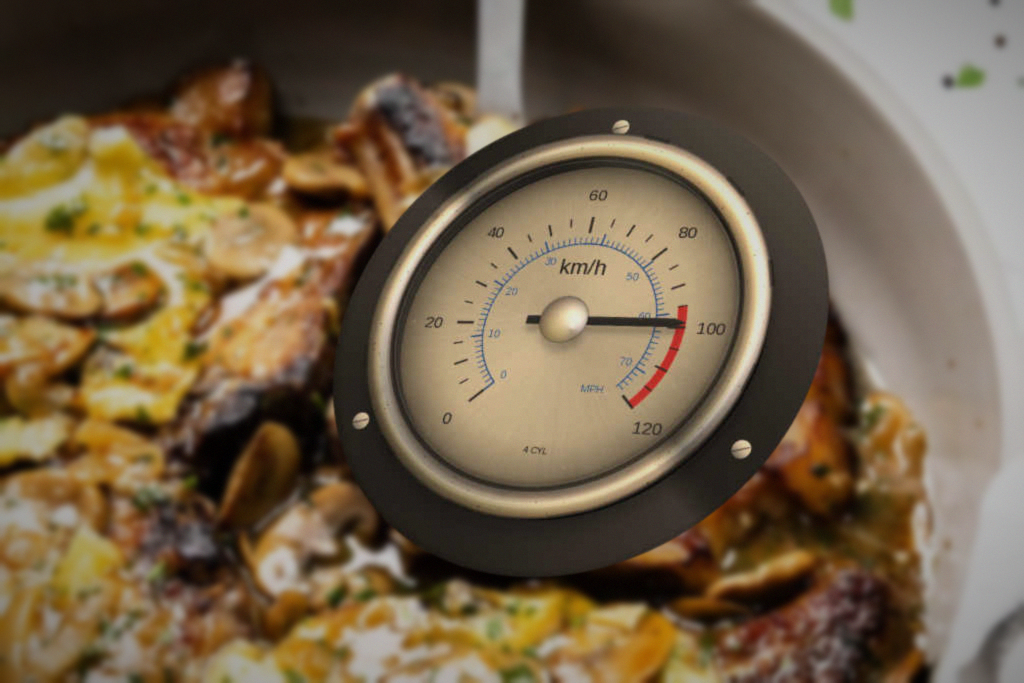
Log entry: 100 km/h
